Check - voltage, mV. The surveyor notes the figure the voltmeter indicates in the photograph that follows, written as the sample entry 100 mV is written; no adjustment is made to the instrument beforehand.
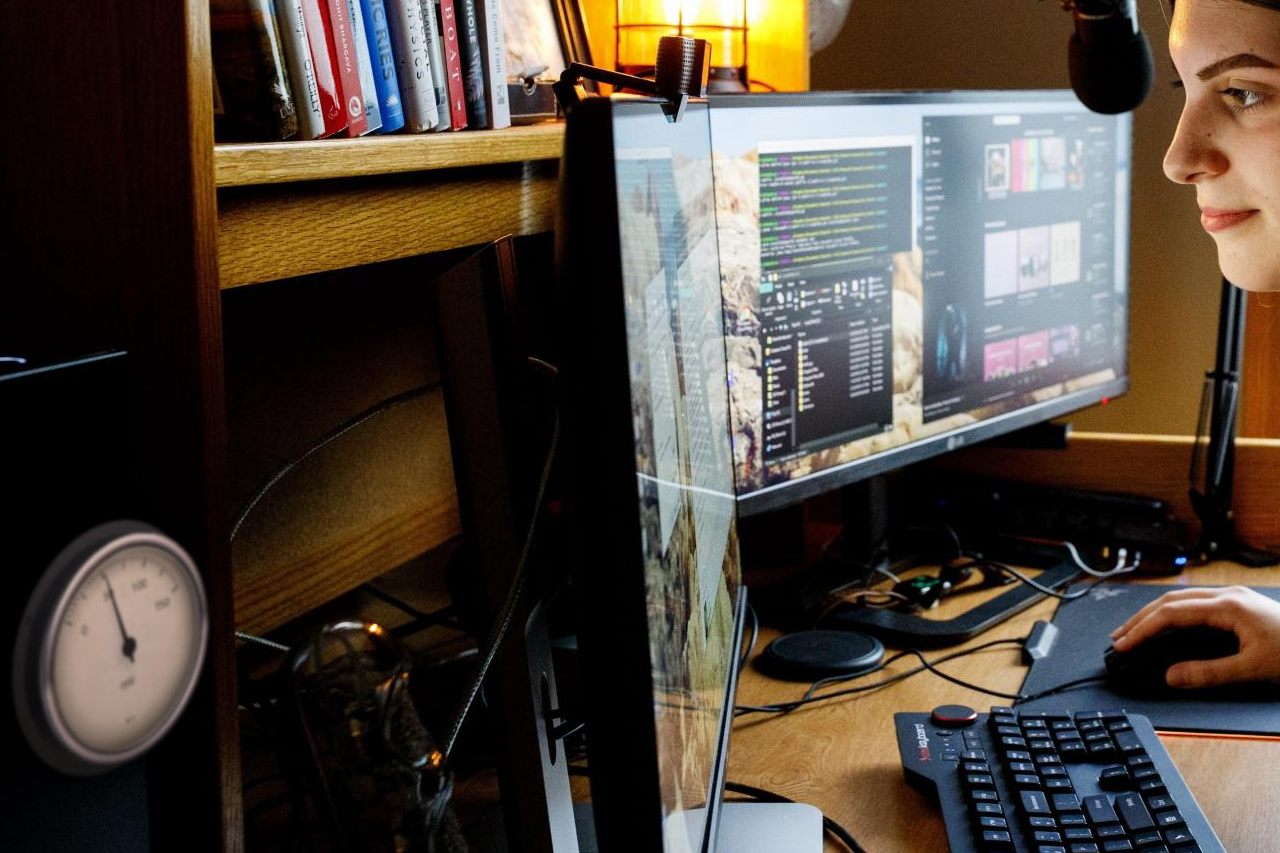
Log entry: 50 mV
